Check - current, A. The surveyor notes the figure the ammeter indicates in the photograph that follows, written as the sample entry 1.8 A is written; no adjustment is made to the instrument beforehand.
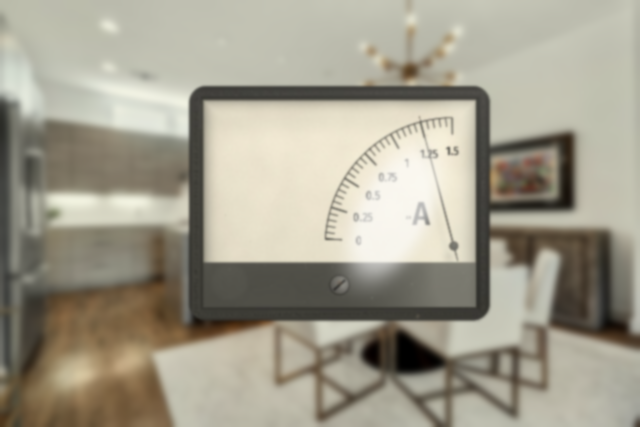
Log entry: 1.25 A
